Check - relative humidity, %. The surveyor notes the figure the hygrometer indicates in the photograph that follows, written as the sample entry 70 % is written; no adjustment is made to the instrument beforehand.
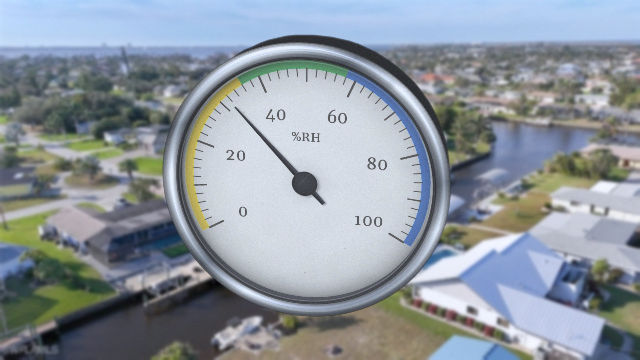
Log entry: 32 %
